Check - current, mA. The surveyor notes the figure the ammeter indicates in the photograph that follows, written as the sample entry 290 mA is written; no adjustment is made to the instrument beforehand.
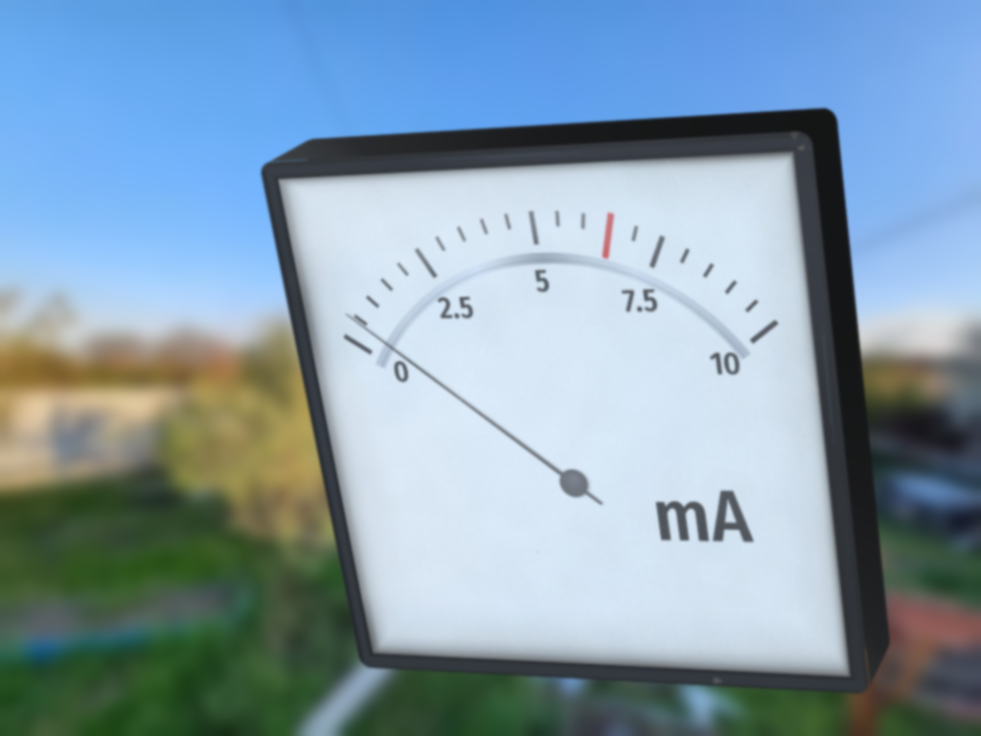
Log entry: 0.5 mA
